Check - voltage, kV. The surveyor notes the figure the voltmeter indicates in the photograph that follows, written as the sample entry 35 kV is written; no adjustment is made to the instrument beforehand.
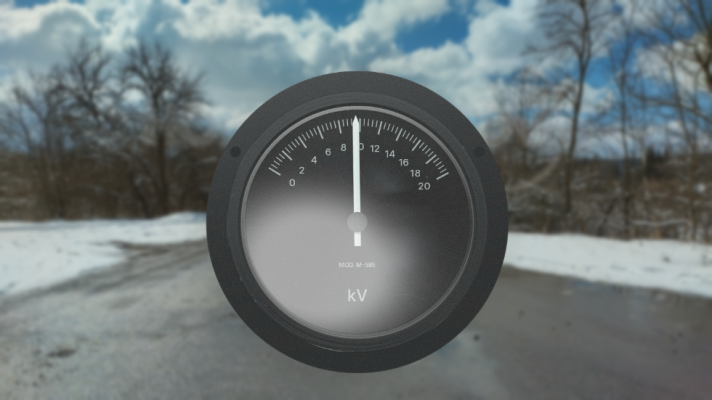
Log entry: 9.6 kV
